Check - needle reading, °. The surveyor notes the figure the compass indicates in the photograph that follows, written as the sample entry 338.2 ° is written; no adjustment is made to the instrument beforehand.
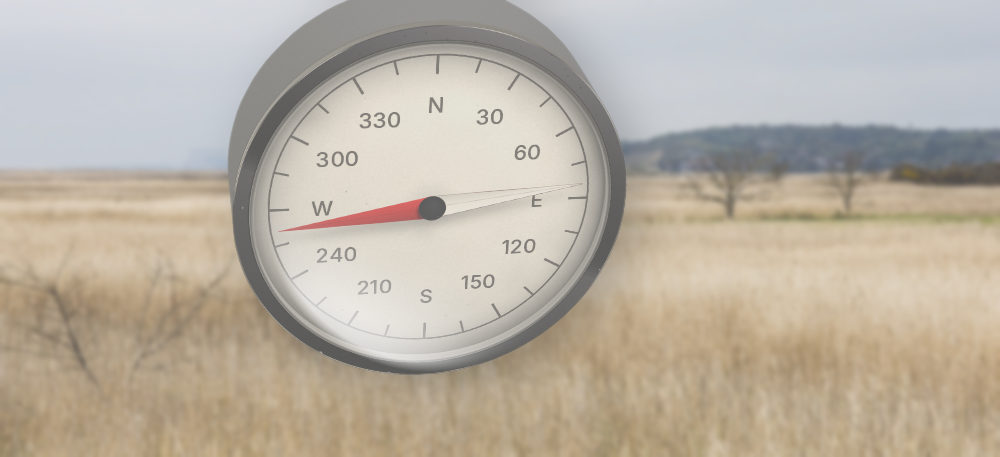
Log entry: 262.5 °
